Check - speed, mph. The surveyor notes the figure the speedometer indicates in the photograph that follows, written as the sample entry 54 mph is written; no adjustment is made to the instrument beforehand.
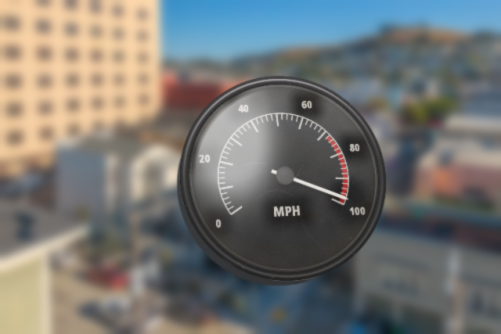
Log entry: 98 mph
